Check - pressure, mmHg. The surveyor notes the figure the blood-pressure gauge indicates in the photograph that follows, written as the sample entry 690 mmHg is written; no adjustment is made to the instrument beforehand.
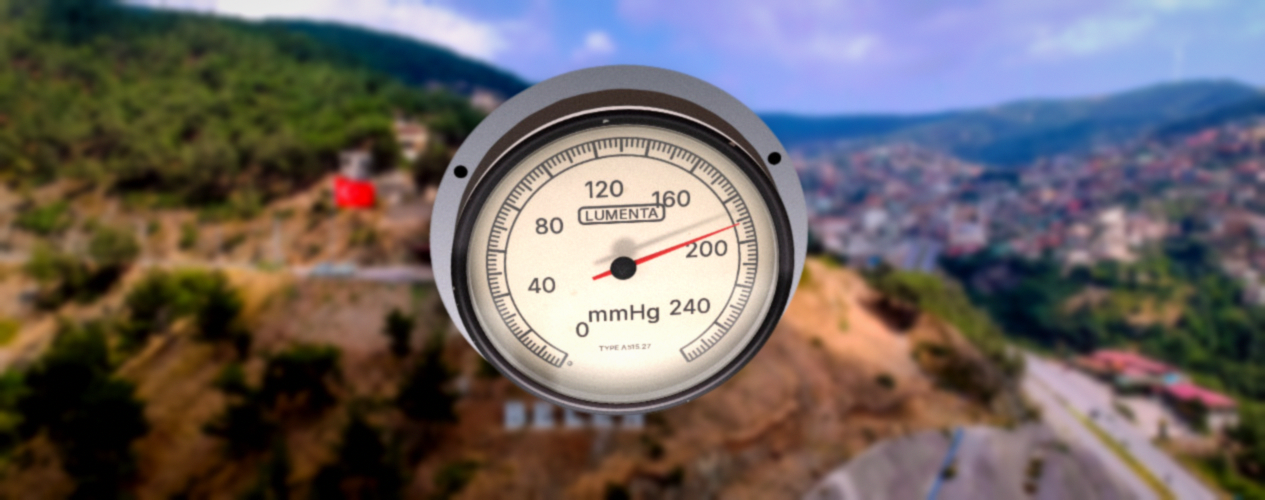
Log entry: 190 mmHg
